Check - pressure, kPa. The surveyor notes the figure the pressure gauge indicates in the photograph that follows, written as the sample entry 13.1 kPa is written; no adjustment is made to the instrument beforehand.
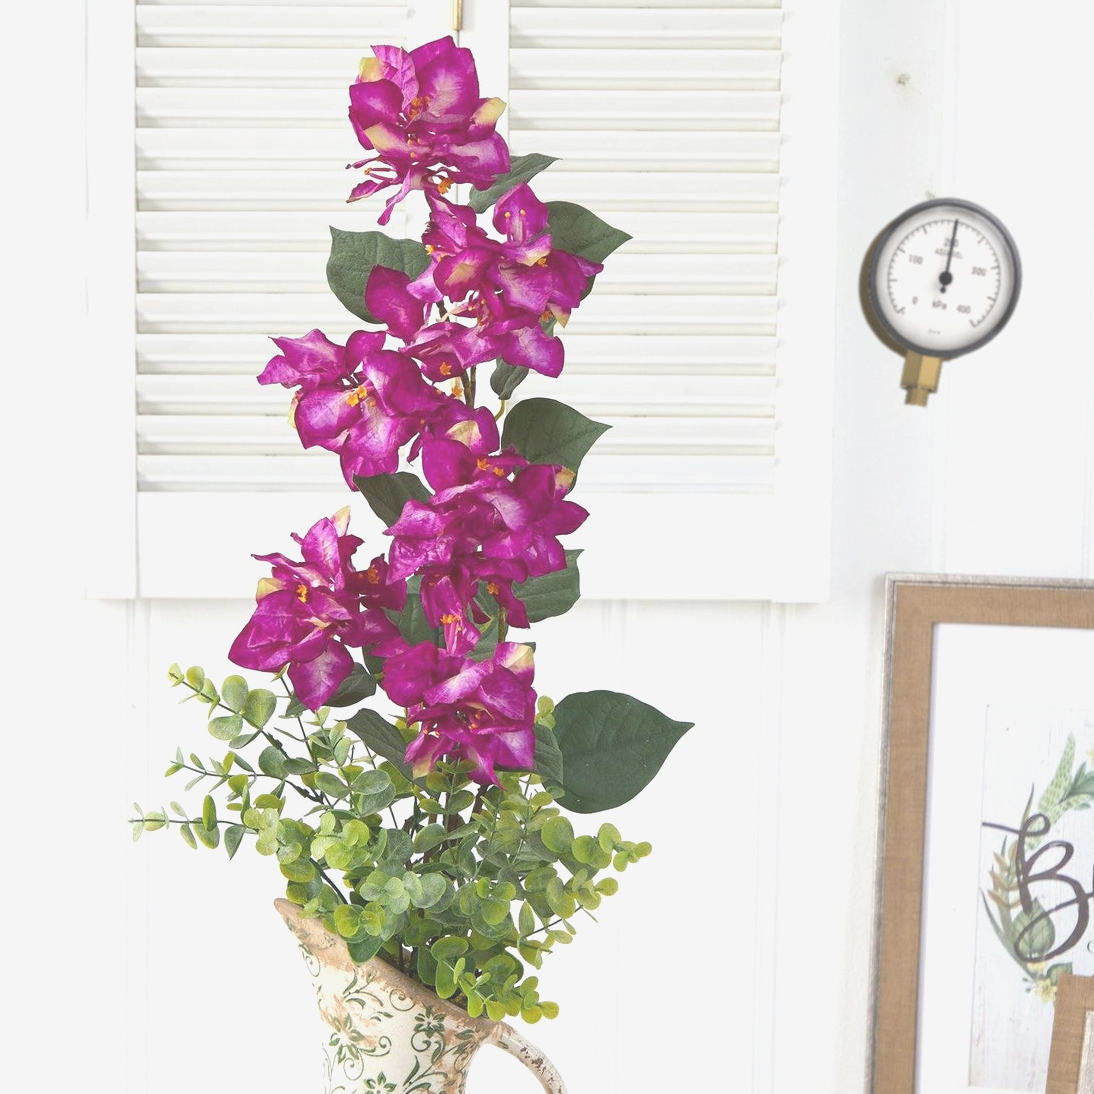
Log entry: 200 kPa
